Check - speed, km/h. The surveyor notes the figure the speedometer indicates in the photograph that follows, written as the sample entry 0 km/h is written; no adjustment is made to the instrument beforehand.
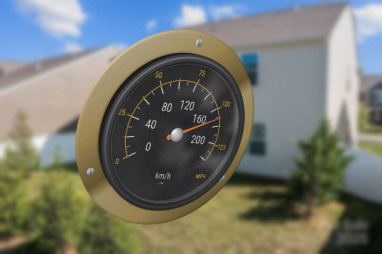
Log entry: 170 km/h
